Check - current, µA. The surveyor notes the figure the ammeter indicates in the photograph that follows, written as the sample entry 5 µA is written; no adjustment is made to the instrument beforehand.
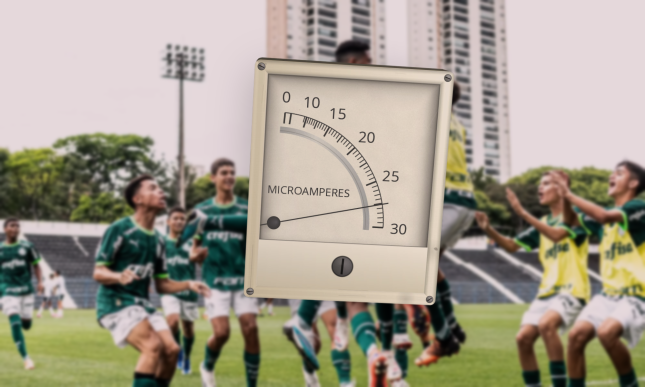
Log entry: 27.5 µA
